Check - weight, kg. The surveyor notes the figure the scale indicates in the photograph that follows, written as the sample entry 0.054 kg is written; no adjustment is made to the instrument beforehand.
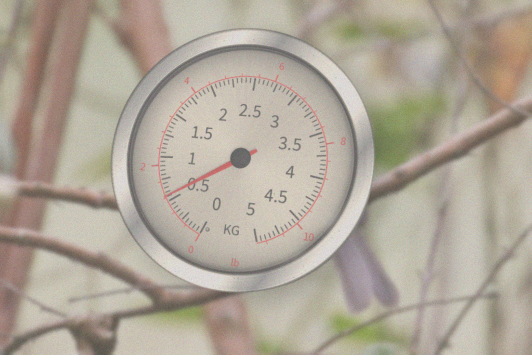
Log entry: 0.55 kg
